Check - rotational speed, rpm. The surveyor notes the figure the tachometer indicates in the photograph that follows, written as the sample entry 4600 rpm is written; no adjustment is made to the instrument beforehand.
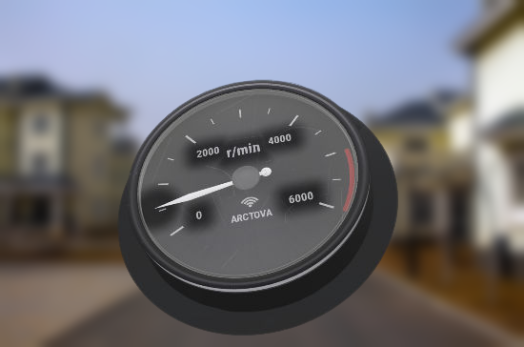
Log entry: 500 rpm
